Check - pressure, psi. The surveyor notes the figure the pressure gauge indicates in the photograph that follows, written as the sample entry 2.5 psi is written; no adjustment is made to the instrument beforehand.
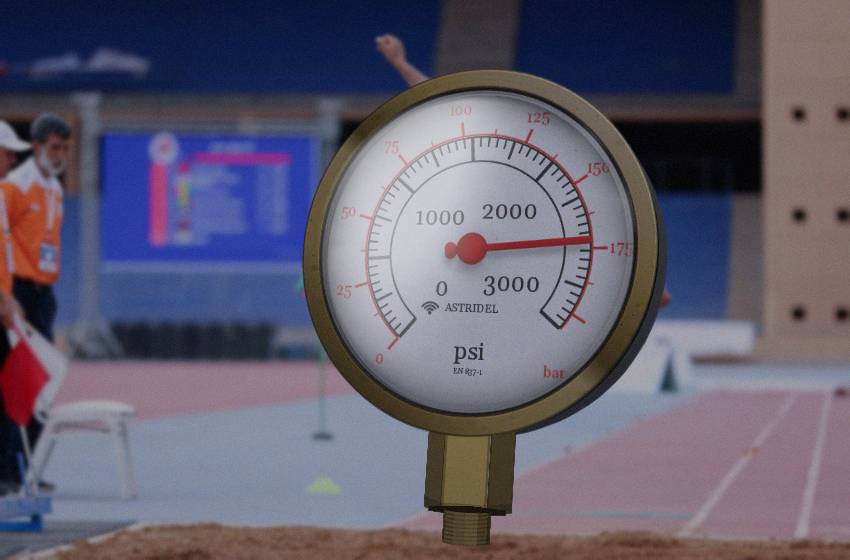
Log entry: 2500 psi
